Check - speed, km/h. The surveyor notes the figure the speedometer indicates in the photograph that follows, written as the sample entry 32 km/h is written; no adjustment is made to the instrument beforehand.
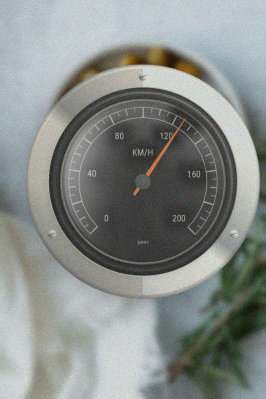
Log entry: 125 km/h
